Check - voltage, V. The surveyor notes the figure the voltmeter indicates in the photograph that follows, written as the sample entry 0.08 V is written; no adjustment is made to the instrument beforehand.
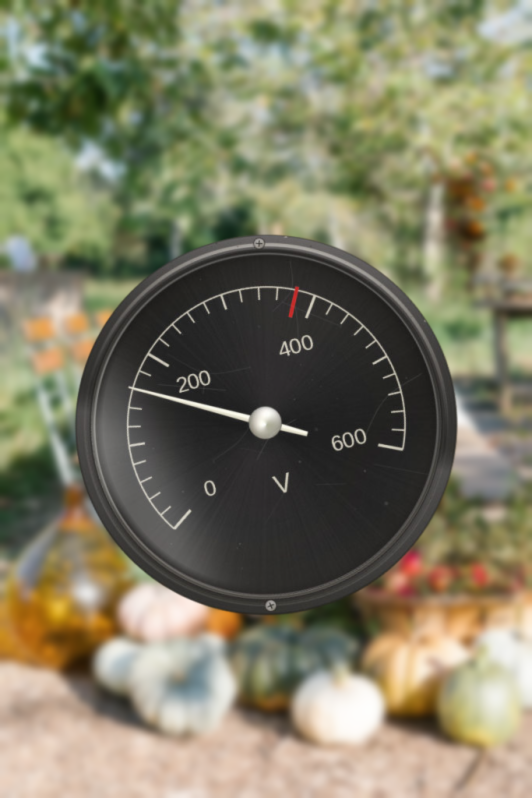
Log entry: 160 V
